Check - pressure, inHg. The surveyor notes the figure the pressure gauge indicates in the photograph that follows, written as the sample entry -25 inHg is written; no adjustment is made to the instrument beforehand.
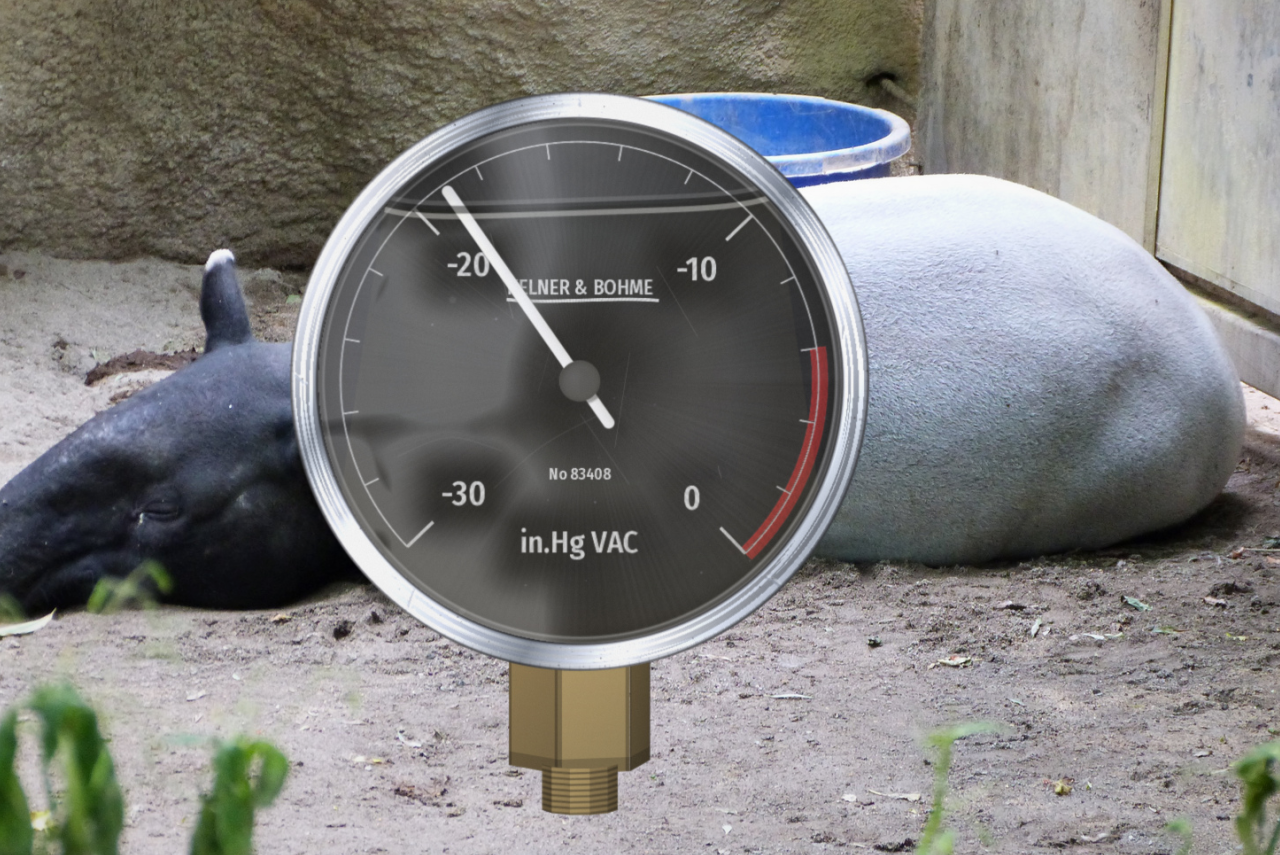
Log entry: -19 inHg
